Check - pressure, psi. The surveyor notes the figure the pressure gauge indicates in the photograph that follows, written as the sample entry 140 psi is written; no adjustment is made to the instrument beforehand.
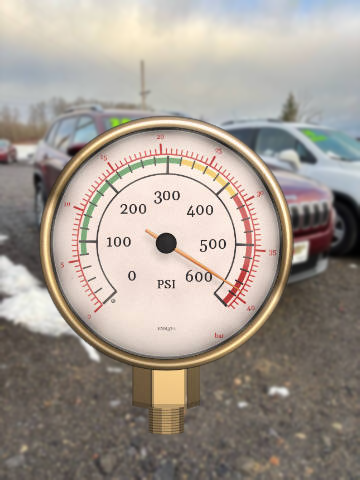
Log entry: 570 psi
